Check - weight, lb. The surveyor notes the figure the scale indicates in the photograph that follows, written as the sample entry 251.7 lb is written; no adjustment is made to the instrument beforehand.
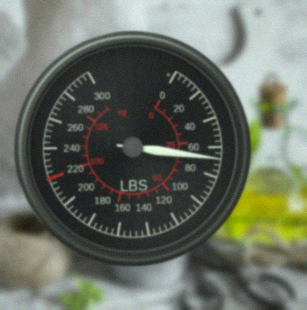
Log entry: 68 lb
